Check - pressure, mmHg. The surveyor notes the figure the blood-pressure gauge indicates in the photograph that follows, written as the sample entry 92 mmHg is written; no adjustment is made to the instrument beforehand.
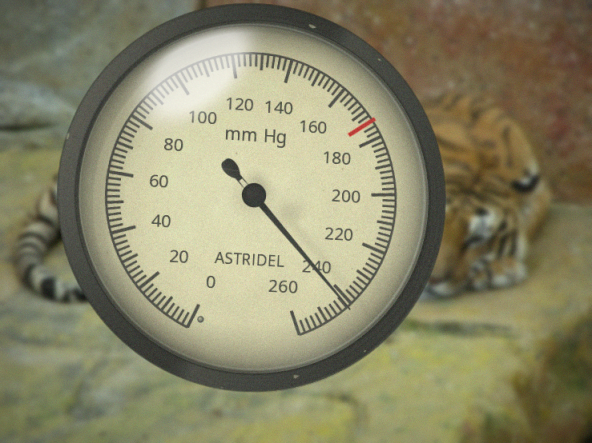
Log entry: 242 mmHg
